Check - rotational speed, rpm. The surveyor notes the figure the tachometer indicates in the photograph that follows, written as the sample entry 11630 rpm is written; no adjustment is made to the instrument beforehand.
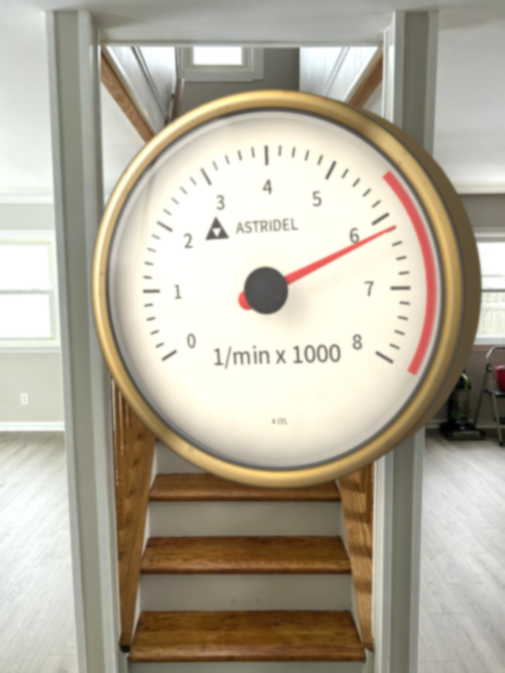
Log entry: 6200 rpm
